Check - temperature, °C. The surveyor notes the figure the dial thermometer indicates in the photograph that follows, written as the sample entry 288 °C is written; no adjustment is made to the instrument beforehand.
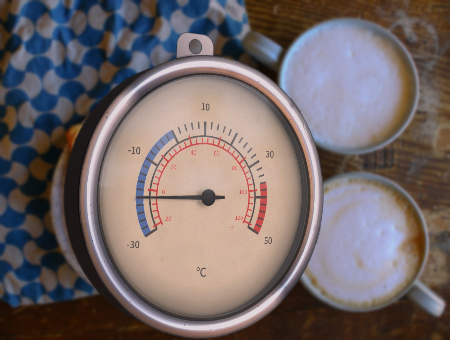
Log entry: -20 °C
